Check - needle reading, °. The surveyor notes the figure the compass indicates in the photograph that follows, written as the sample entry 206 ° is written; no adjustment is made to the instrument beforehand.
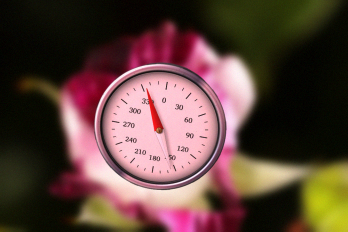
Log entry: 335 °
